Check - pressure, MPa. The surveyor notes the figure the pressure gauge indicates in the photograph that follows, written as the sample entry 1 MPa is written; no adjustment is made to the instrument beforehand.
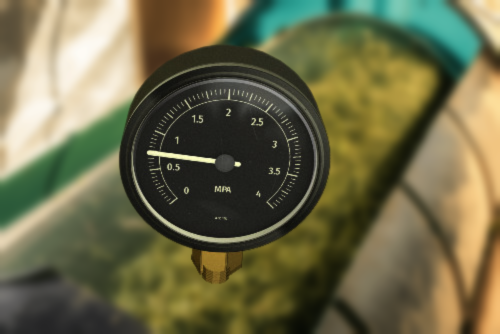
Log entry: 0.75 MPa
